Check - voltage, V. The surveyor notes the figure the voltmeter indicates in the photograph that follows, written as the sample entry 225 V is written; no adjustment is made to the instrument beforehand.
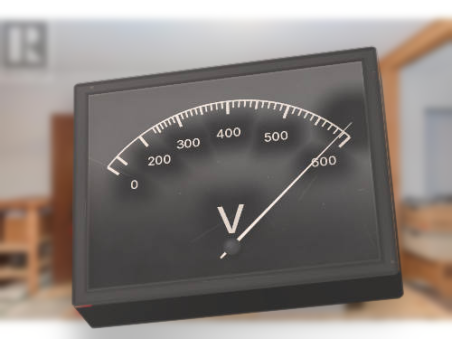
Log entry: 590 V
